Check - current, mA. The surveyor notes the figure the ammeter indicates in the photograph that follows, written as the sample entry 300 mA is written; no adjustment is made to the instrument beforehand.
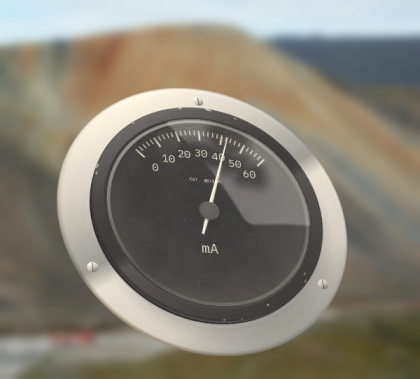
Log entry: 42 mA
